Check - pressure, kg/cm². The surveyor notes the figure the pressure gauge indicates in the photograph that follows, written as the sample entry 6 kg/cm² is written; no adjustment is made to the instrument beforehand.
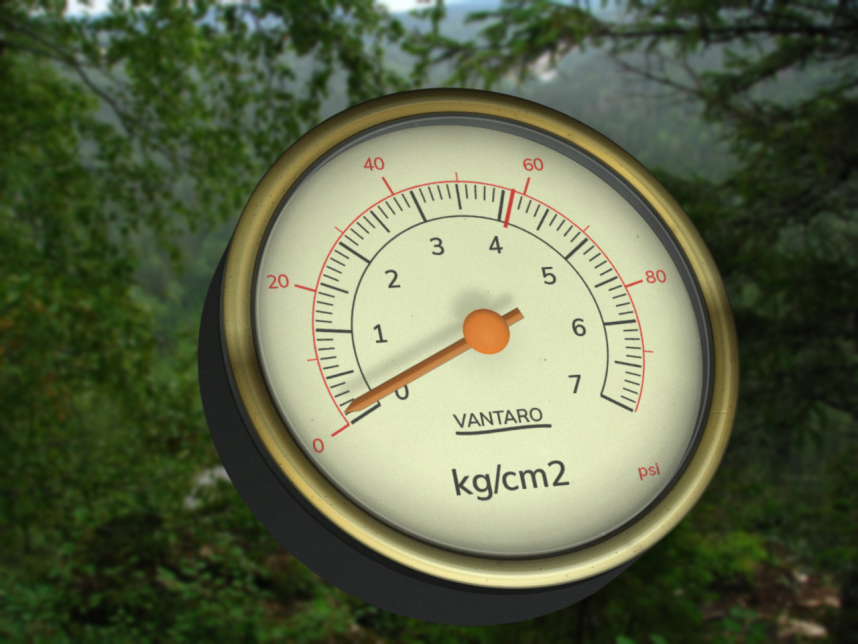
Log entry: 0.1 kg/cm²
